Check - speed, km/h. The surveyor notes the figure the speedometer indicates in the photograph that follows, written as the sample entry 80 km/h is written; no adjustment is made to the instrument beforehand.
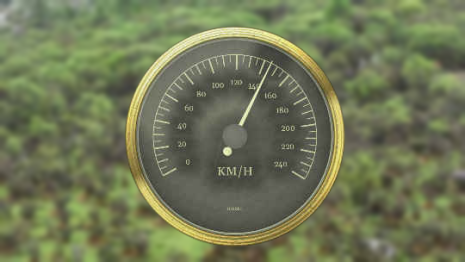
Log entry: 145 km/h
